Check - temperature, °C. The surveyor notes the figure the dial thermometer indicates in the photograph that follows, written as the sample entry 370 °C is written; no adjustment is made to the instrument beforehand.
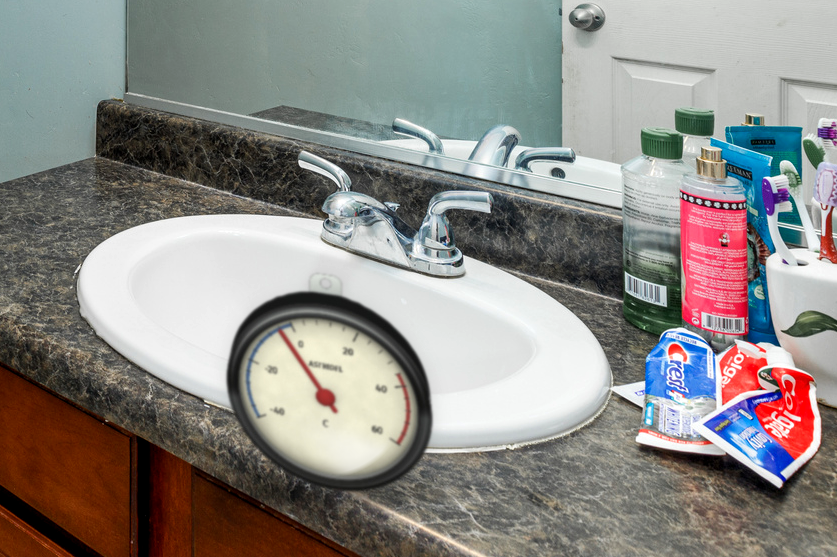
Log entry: -4 °C
